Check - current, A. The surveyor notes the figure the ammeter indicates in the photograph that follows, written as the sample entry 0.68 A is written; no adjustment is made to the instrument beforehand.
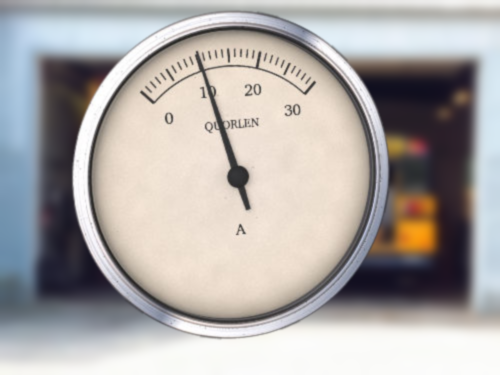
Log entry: 10 A
